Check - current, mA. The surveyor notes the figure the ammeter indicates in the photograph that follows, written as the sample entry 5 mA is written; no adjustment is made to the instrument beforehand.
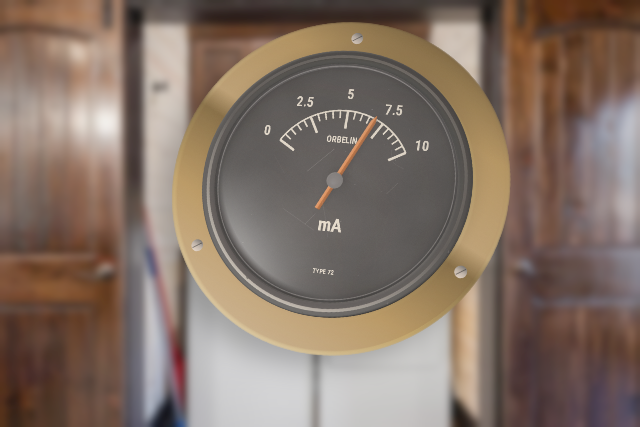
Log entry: 7 mA
